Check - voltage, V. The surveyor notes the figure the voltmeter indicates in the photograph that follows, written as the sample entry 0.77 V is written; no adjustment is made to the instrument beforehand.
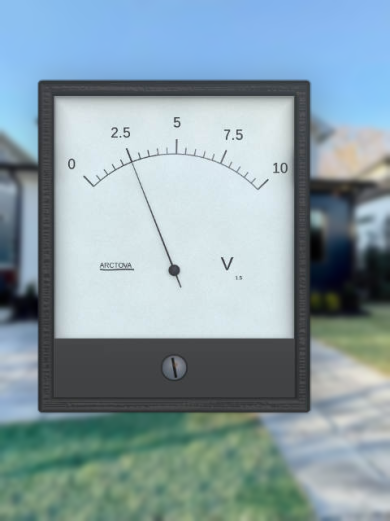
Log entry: 2.5 V
